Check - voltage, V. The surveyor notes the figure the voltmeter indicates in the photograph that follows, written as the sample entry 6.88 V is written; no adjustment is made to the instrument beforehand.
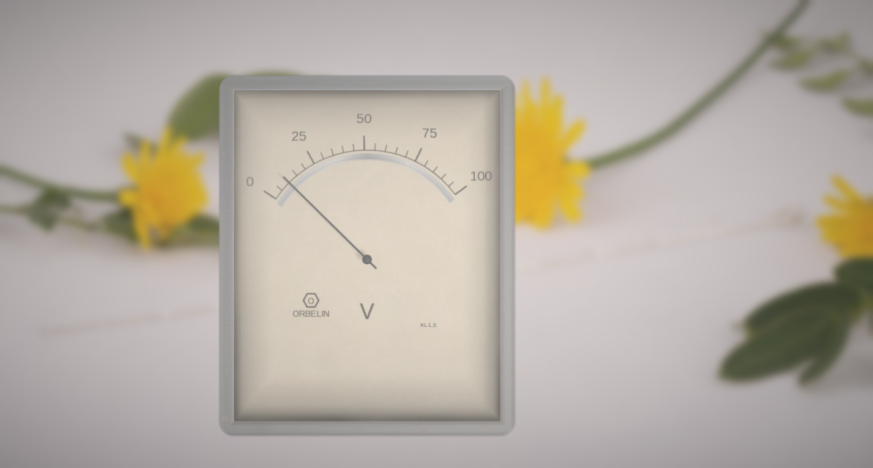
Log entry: 10 V
